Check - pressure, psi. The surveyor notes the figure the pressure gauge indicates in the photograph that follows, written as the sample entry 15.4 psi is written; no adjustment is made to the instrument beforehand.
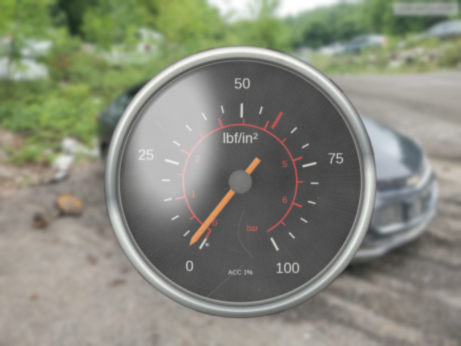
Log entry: 2.5 psi
